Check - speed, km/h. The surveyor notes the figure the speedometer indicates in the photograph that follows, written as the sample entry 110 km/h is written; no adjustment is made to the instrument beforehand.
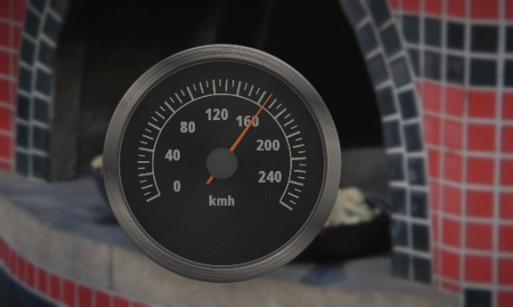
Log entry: 165 km/h
